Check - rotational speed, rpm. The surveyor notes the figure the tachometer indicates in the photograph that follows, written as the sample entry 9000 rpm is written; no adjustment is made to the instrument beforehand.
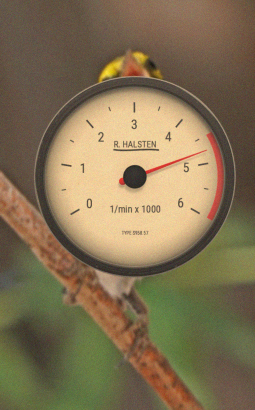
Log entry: 4750 rpm
